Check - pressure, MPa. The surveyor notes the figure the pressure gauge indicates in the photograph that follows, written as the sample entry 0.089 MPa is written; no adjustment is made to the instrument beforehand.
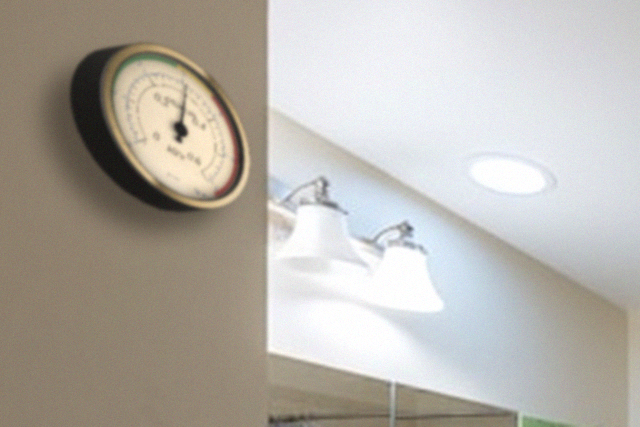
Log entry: 0.3 MPa
